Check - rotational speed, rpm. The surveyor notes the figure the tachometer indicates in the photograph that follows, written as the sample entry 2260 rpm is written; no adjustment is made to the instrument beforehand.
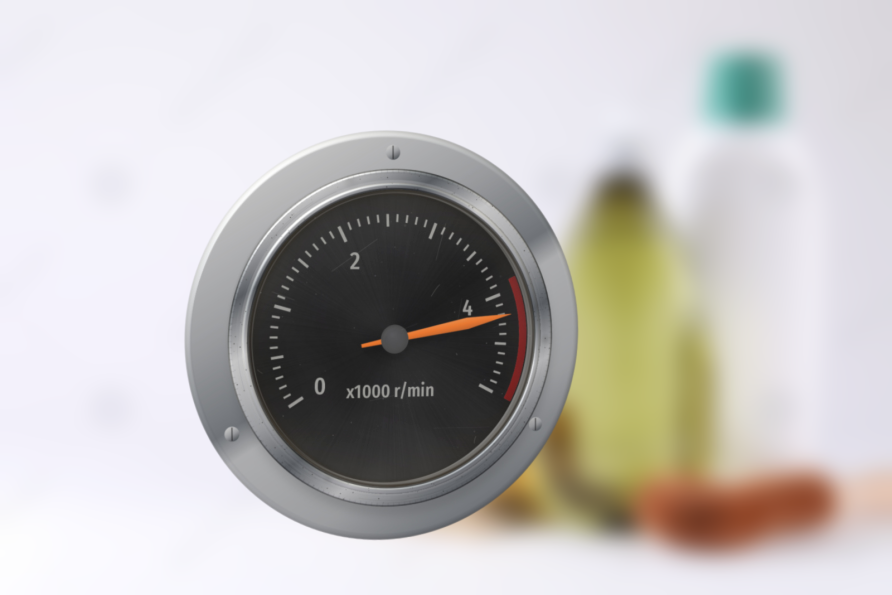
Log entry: 4200 rpm
